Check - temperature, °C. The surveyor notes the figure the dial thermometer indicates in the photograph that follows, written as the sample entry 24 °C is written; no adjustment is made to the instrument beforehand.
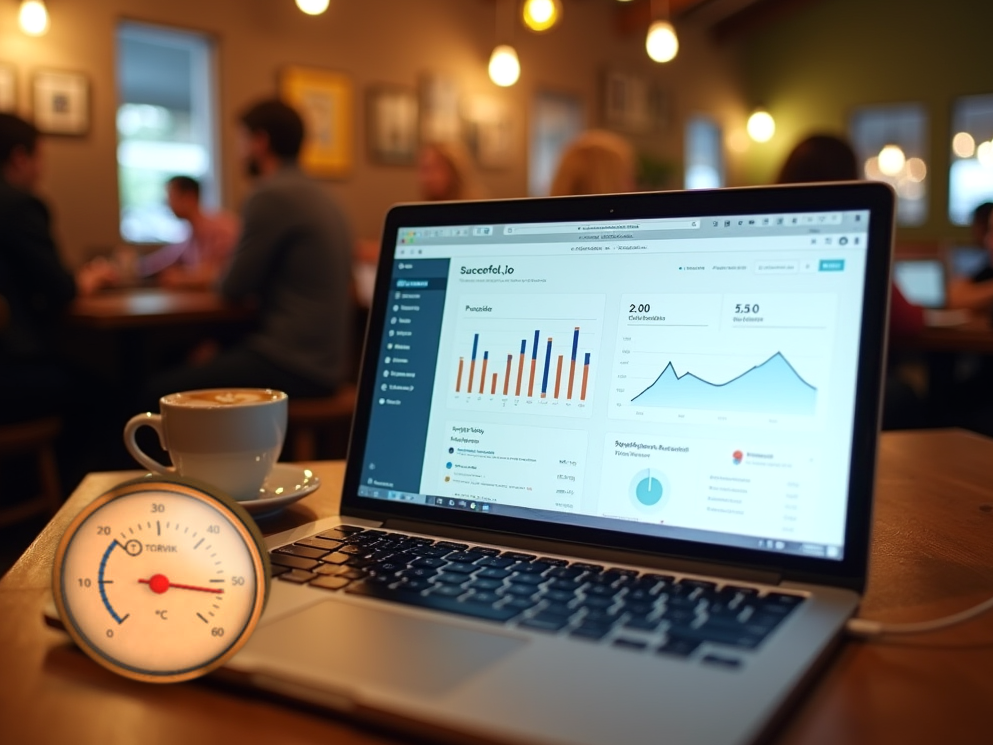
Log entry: 52 °C
